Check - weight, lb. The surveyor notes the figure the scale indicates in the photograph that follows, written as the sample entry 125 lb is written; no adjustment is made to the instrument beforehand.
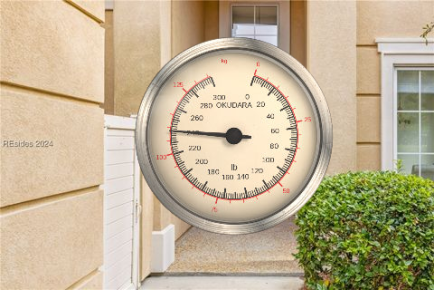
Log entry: 240 lb
